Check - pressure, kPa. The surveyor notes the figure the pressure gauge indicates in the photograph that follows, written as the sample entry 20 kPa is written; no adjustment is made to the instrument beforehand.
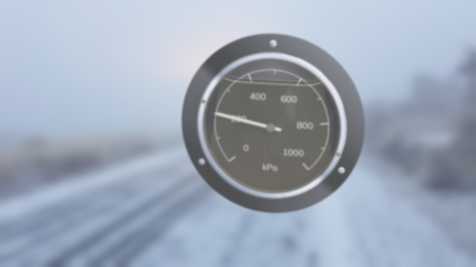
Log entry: 200 kPa
